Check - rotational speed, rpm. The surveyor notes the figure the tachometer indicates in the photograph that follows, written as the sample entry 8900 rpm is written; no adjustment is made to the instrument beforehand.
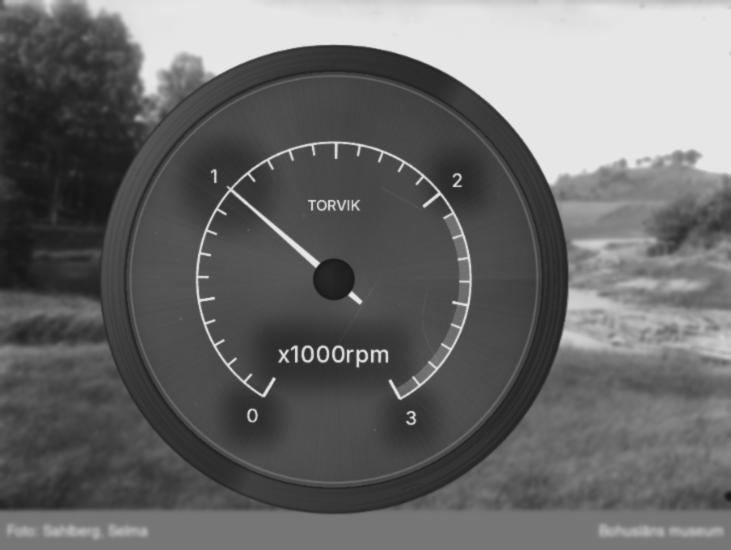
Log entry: 1000 rpm
